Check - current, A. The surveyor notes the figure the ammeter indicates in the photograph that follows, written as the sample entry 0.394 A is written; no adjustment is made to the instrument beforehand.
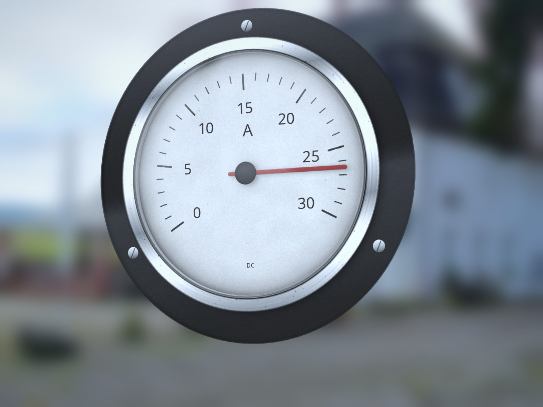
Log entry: 26.5 A
